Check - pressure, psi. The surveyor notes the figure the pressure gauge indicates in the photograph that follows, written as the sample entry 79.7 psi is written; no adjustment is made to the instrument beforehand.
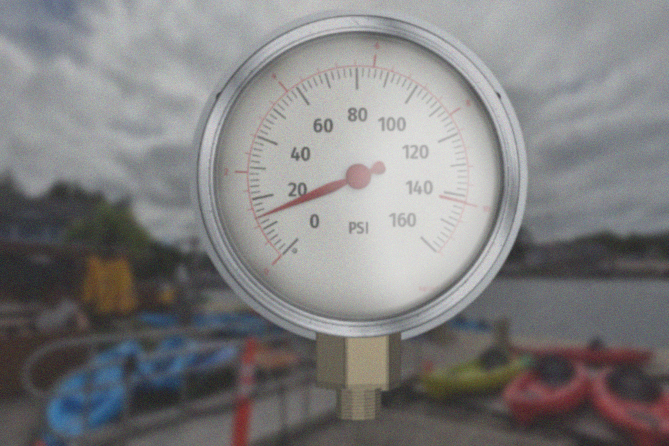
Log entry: 14 psi
